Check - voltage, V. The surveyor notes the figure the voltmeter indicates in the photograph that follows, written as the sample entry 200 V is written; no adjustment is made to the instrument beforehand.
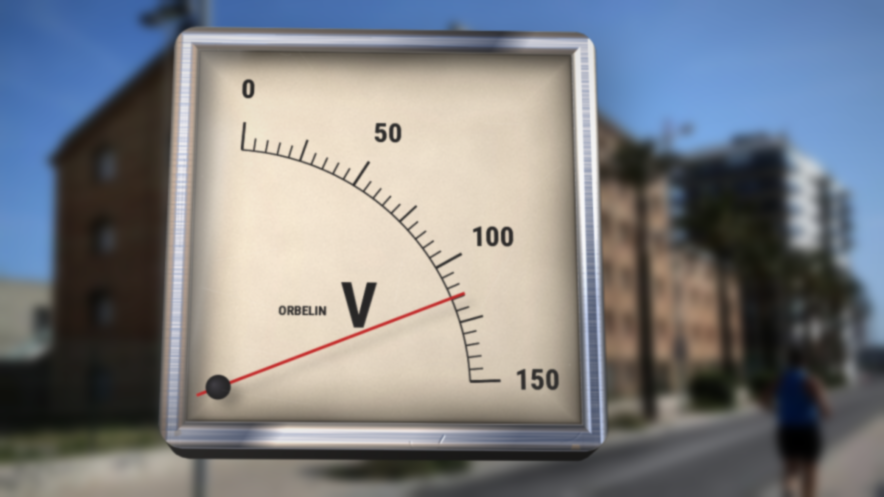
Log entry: 115 V
